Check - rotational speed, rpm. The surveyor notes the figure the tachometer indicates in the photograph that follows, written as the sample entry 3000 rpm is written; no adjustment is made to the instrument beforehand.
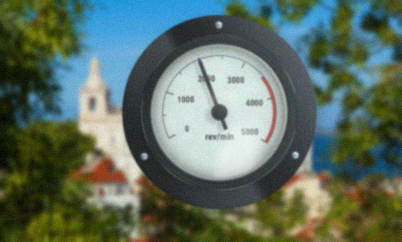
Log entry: 2000 rpm
